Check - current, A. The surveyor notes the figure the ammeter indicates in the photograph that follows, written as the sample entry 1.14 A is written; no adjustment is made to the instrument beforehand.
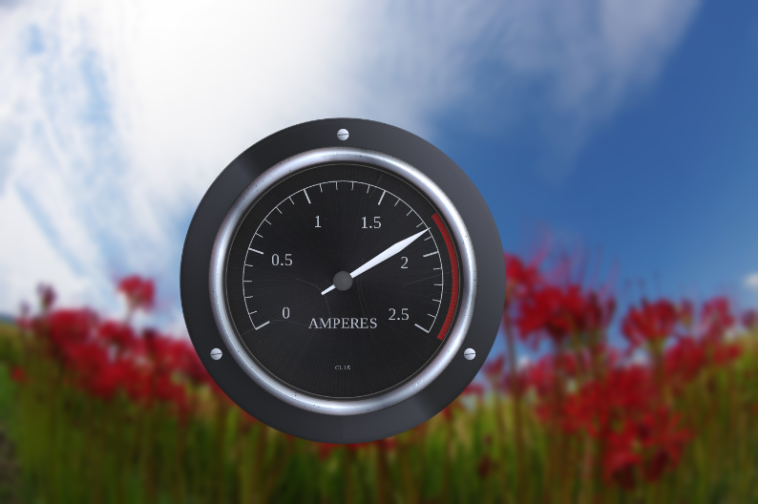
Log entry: 1.85 A
